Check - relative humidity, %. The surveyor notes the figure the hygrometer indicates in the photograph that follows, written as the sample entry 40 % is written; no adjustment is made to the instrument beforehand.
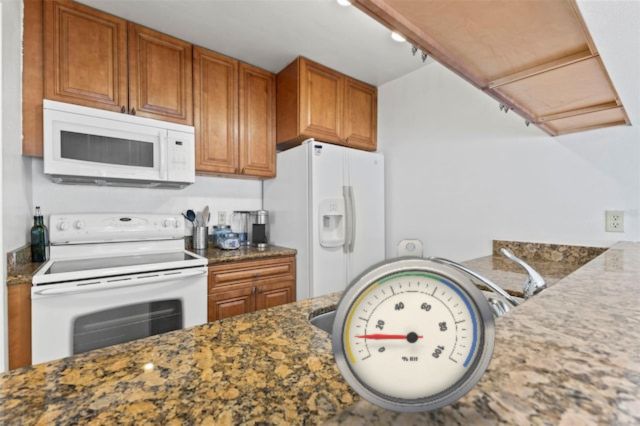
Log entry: 12 %
